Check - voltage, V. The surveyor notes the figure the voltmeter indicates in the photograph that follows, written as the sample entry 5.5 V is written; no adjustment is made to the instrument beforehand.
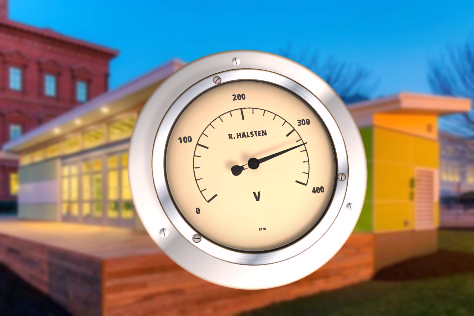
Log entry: 330 V
